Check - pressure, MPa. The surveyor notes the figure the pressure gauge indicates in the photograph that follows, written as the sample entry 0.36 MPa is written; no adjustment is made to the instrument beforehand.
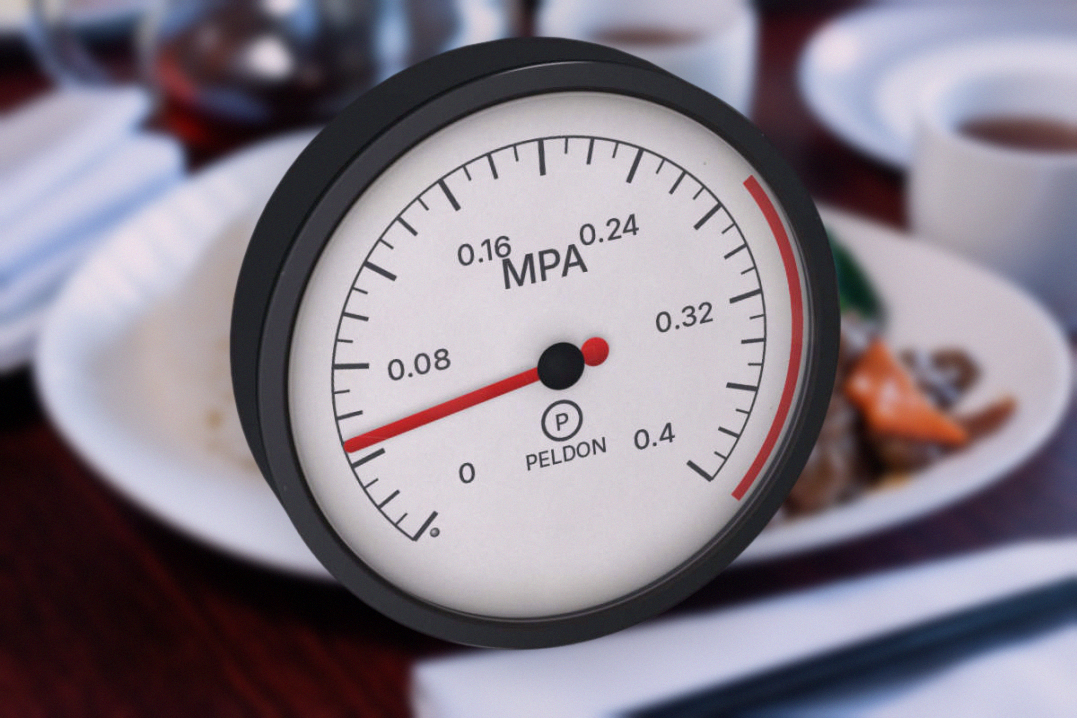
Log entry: 0.05 MPa
